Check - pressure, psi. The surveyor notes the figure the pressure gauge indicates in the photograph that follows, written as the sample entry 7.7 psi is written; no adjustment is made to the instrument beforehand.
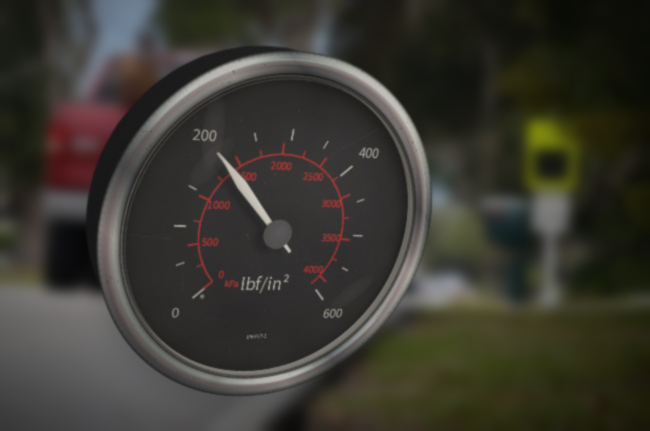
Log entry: 200 psi
